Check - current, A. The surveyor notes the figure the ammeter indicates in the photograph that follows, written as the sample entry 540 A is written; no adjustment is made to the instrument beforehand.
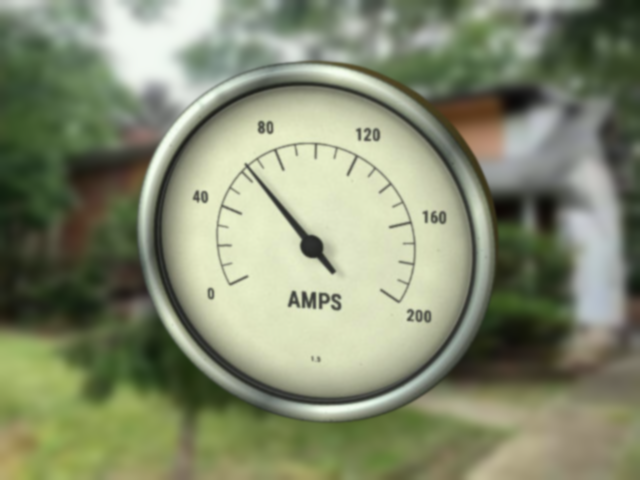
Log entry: 65 A
